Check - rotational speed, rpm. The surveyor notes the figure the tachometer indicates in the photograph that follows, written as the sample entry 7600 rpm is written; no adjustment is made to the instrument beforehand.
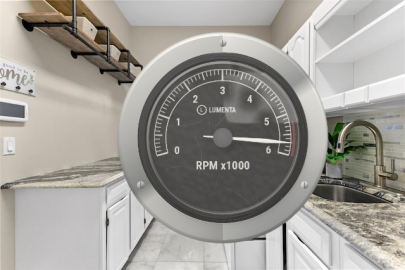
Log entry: 5700 rpm
